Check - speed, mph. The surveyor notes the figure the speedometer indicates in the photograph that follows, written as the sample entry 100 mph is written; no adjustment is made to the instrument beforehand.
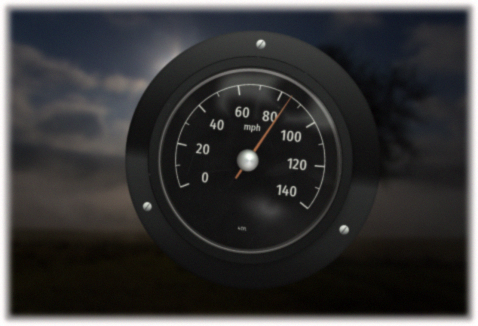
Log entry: 85 mph
